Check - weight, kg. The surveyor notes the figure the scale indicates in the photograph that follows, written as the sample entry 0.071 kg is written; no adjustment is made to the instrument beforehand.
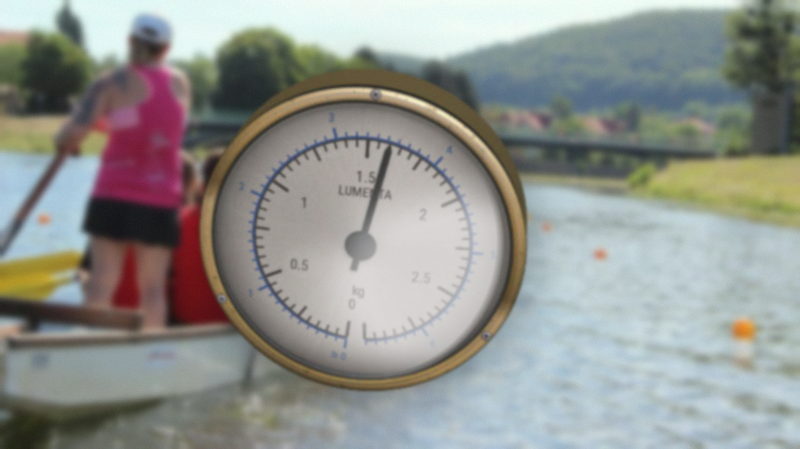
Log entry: 1.6 kg
